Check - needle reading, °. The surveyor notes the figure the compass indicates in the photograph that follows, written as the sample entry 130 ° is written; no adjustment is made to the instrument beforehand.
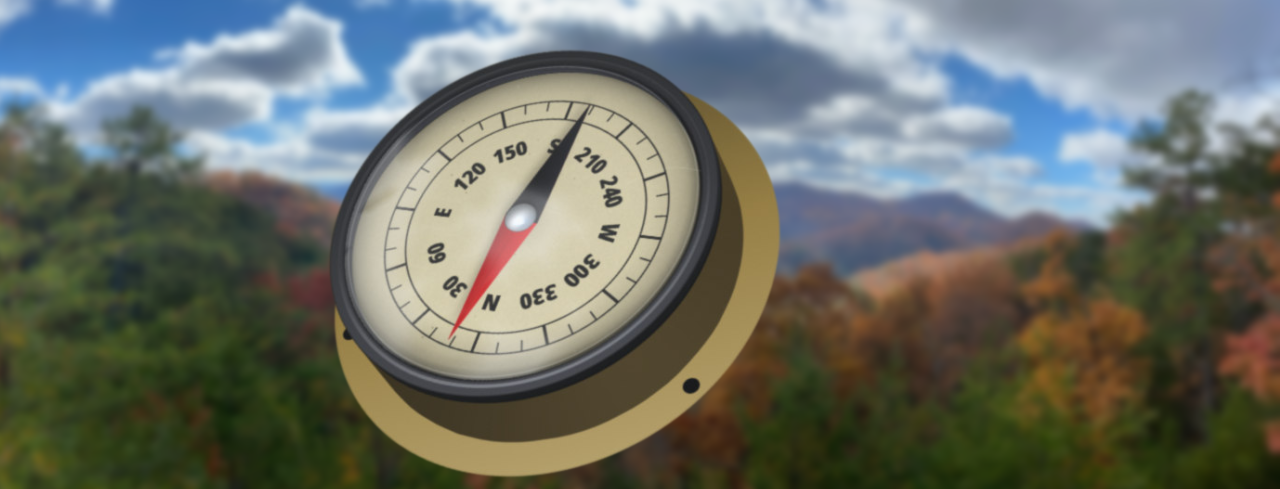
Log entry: 10 °
